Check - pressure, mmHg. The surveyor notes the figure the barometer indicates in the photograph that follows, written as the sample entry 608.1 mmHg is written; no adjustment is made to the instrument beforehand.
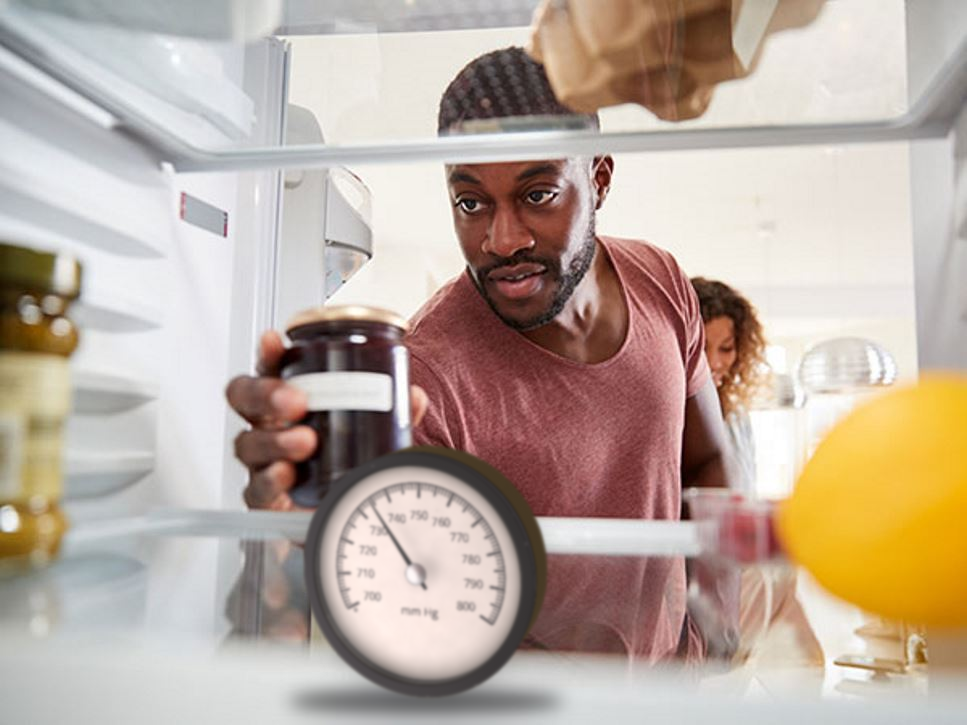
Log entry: 735 mmHg
